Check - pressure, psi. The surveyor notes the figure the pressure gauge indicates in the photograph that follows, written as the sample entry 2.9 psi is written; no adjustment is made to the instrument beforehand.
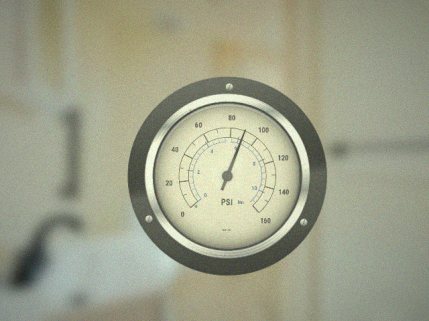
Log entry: 90 psi
